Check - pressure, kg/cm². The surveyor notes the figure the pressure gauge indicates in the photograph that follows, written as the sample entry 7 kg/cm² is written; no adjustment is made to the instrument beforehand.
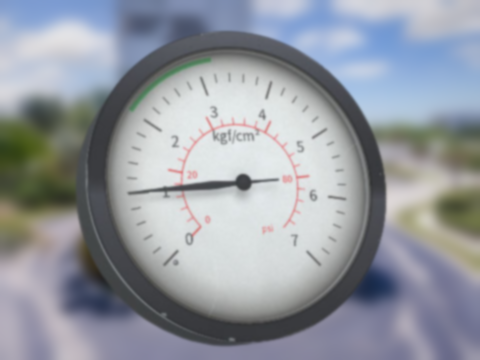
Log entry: 1 kg/cm²
